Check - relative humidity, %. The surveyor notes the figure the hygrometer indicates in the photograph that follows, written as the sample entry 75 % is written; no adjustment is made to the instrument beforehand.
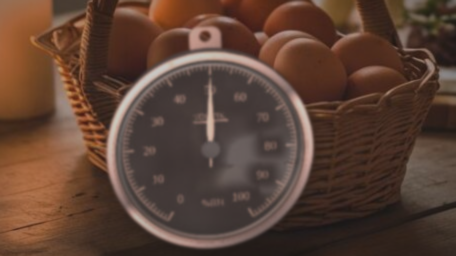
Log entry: 50 %
